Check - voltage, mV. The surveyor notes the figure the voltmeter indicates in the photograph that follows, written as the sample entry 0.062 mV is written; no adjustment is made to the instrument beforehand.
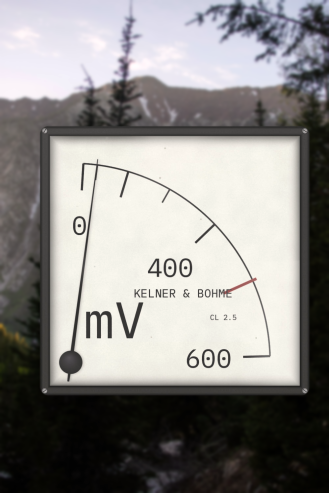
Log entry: 100 mV
